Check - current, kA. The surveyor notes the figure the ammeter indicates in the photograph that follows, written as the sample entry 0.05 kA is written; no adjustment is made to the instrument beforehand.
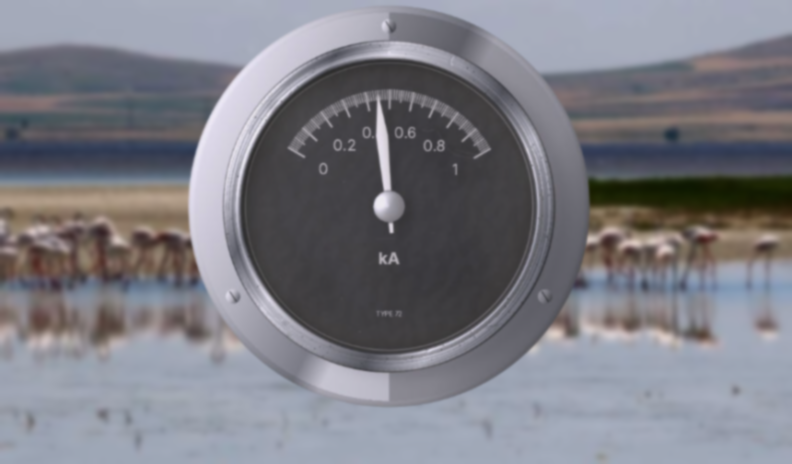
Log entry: 0.45 kA
